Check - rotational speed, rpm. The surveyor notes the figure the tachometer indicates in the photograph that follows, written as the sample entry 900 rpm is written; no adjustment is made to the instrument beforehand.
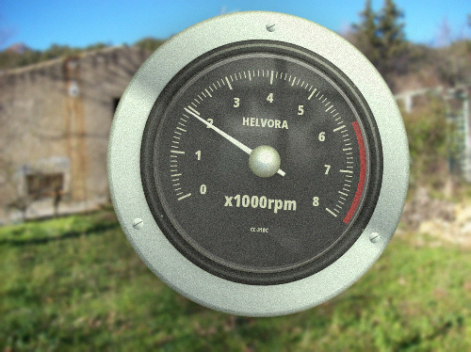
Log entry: 1900 rpm
